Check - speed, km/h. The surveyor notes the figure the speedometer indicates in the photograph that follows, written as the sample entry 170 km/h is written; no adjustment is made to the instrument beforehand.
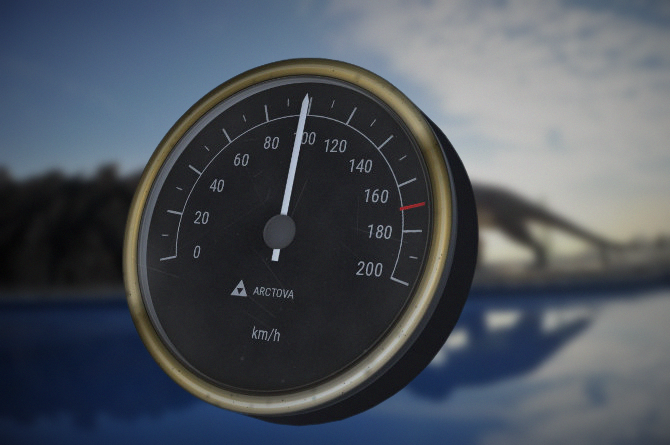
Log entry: 100 km/h
